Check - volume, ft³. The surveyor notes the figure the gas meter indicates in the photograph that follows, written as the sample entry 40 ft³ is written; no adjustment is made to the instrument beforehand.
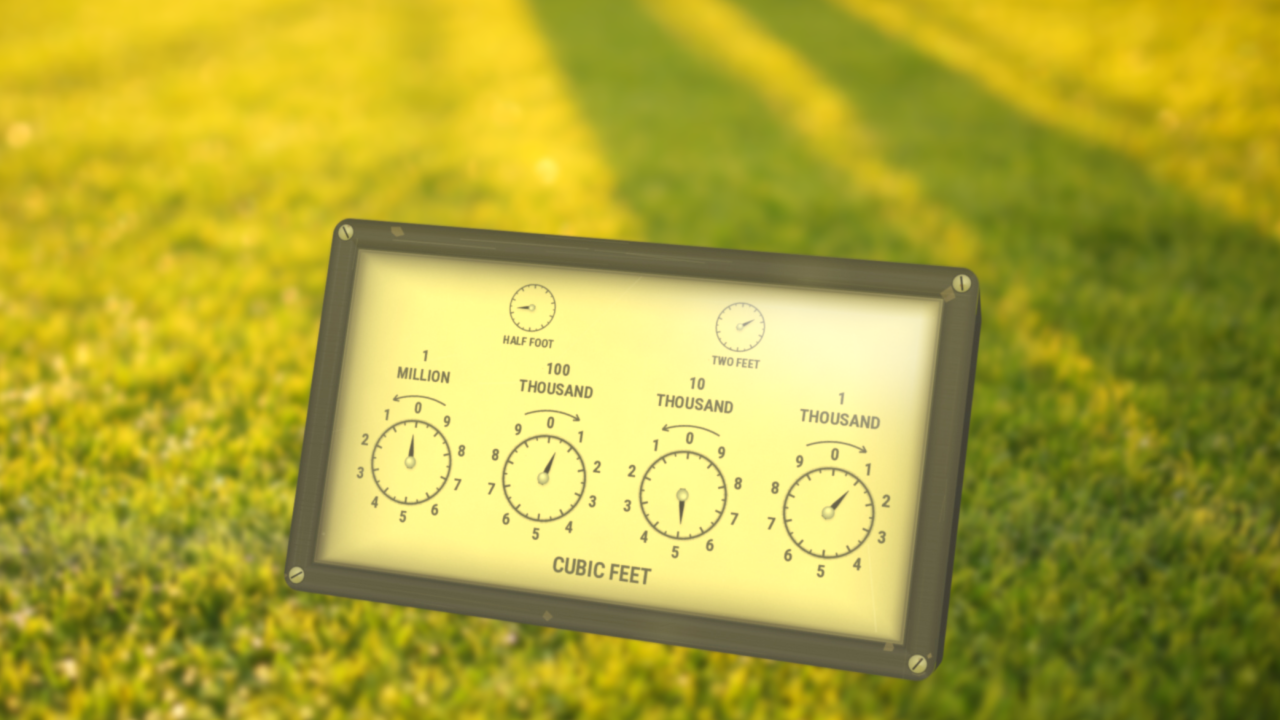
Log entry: 5100 ft³
